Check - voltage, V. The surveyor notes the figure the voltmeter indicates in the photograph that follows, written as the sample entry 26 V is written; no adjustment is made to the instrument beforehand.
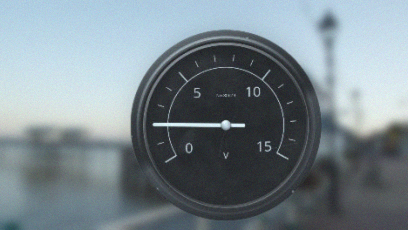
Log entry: 2 V
